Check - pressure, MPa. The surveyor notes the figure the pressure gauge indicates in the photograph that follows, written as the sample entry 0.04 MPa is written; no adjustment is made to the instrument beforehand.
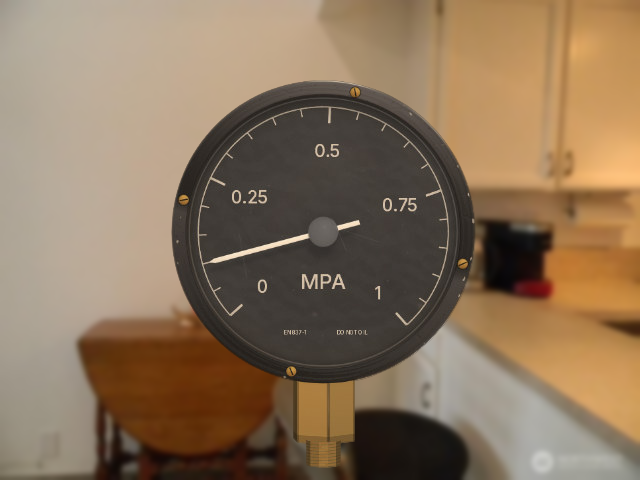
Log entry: 0.1 MPa
